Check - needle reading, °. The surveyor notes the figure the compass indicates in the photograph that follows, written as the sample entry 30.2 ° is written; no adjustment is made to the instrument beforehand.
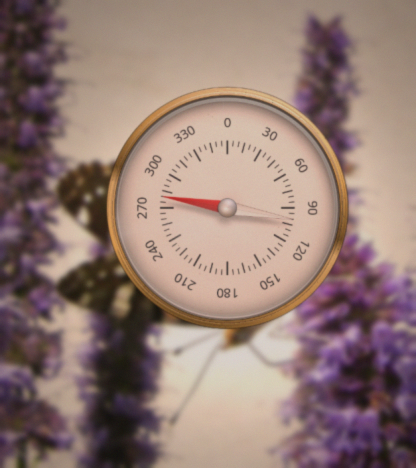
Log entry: 280 °
